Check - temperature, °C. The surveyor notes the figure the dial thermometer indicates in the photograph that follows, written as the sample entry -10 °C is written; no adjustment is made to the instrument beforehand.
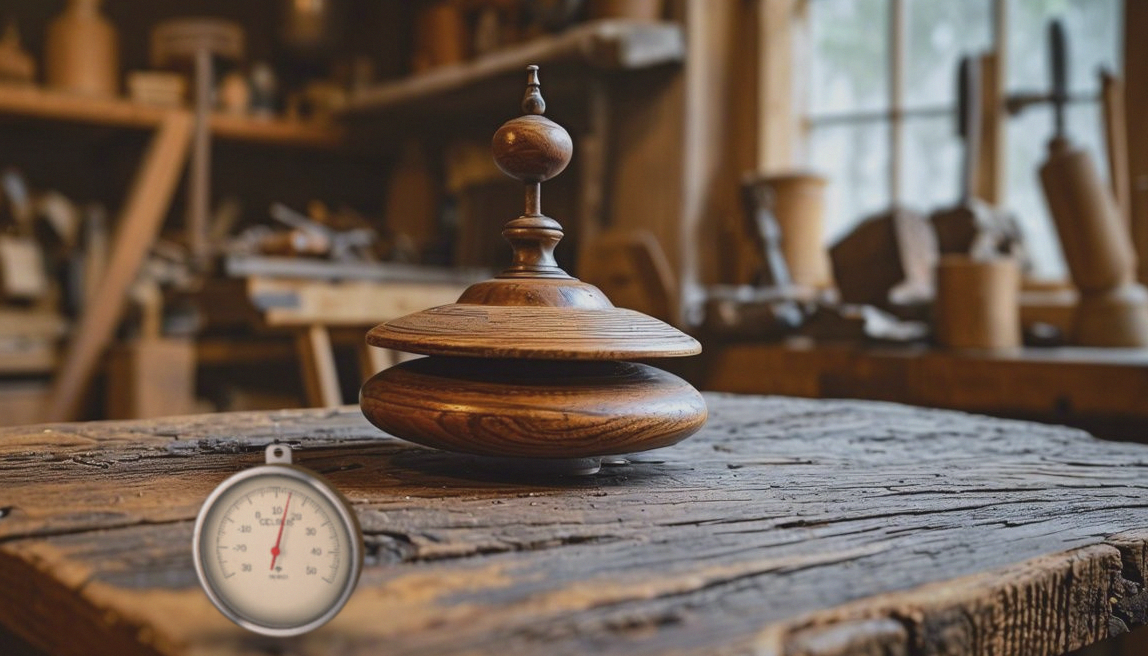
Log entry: 15 °C
